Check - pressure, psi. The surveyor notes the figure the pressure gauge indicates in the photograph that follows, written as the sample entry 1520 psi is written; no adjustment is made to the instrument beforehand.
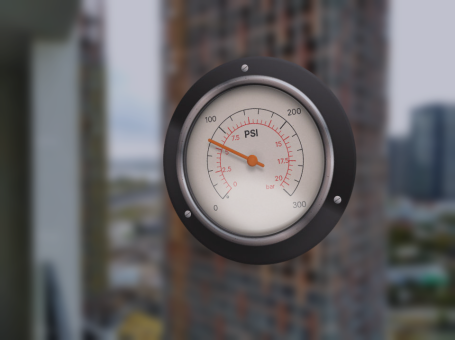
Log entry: 80 psi
